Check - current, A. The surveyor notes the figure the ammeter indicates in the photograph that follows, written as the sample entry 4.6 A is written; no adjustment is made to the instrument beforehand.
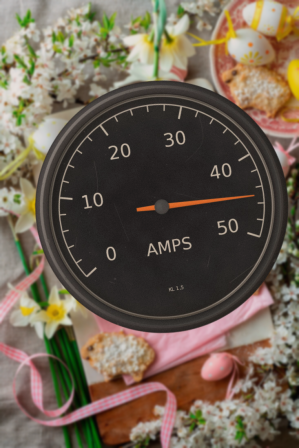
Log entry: 45 A
